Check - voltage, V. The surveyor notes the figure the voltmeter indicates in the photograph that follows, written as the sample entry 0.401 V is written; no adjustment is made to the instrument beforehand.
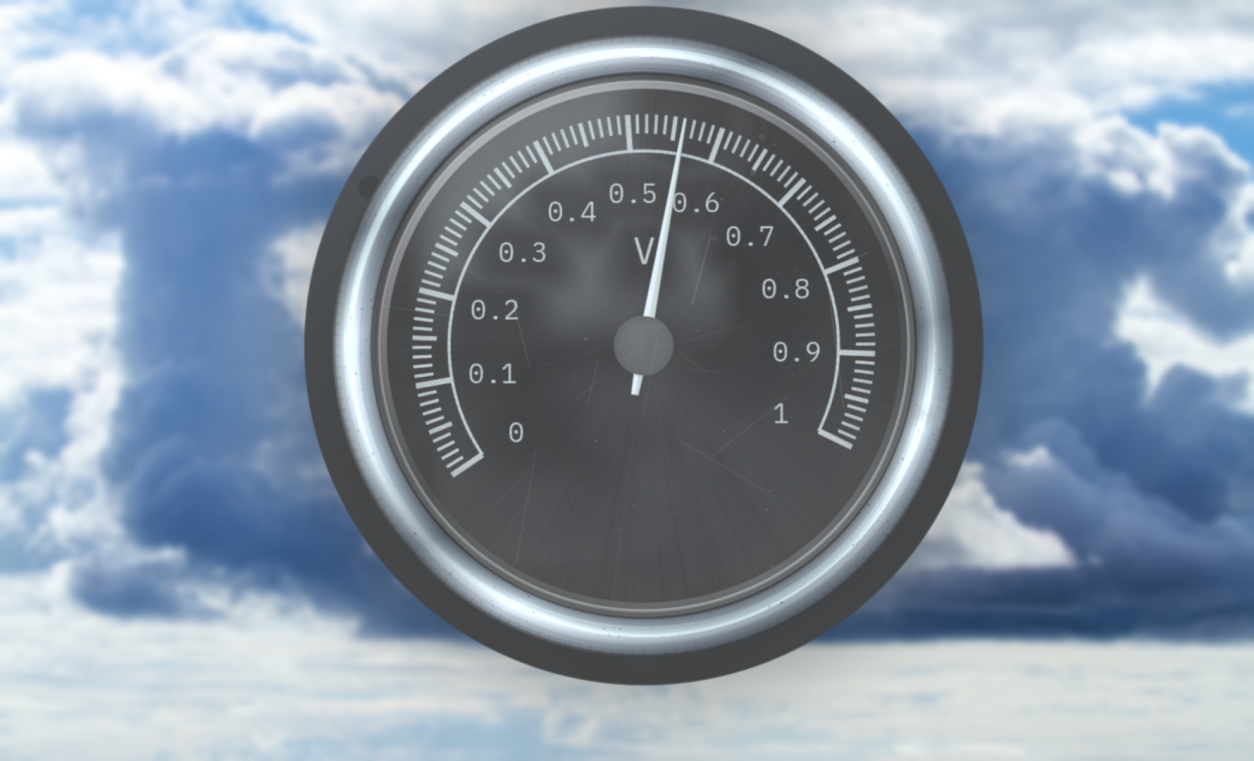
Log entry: 0.56 V
